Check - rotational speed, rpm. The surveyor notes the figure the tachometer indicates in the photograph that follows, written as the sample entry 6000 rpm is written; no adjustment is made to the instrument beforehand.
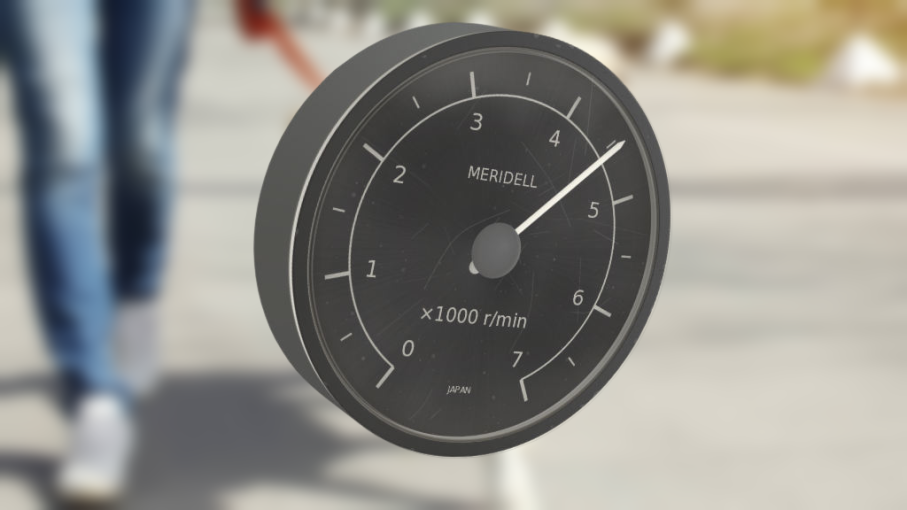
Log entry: 4500 rpm
